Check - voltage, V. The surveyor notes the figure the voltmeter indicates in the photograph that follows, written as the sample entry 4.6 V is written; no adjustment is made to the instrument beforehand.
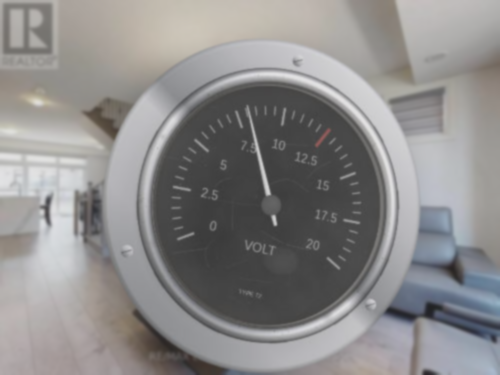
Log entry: 8 V
